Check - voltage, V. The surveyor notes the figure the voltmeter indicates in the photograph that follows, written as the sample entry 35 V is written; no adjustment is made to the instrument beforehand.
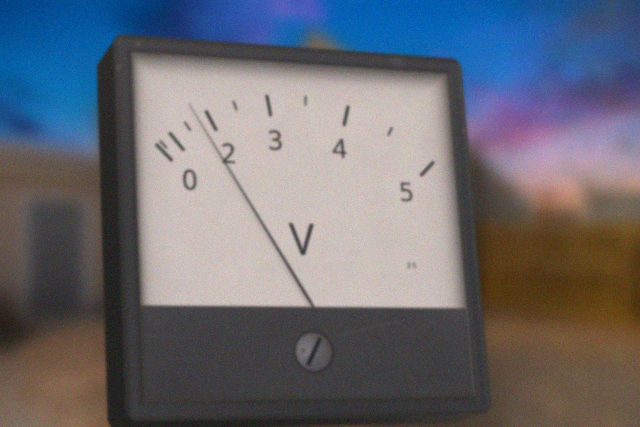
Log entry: 1.75 V
